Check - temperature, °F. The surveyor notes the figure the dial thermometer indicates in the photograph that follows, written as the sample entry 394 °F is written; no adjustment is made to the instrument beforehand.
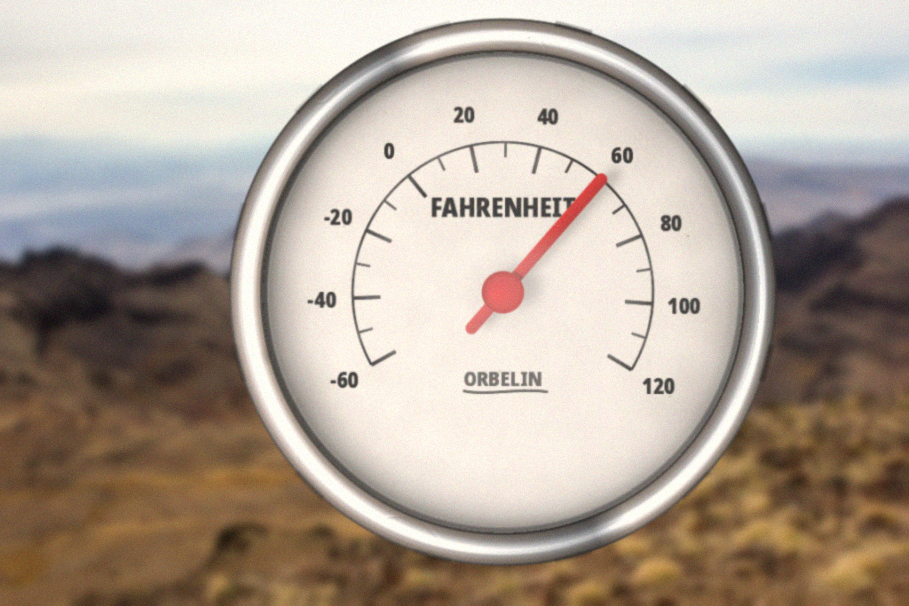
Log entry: 60 °F
